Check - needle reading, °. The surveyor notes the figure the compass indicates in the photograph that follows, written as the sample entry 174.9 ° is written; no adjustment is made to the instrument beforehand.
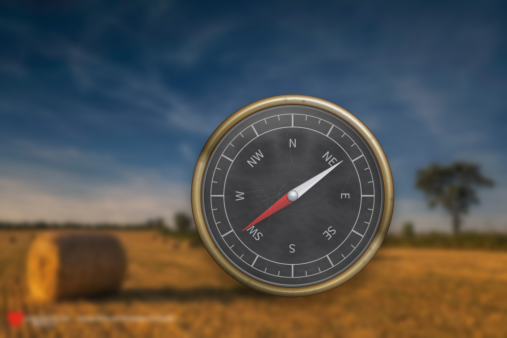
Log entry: 235 °
